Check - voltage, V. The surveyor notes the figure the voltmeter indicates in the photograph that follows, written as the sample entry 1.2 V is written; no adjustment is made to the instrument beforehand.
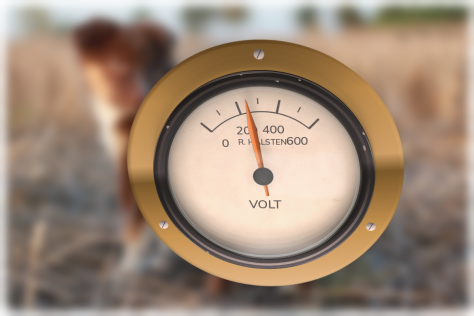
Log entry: 250 V
